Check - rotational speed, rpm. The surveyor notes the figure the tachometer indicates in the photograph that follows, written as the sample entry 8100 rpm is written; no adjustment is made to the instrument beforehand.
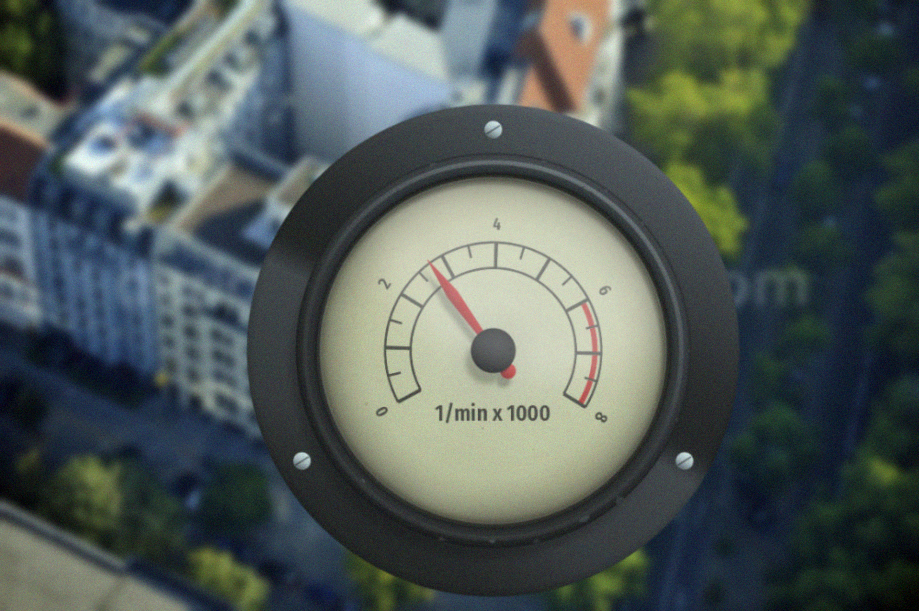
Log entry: 2750 rpm
